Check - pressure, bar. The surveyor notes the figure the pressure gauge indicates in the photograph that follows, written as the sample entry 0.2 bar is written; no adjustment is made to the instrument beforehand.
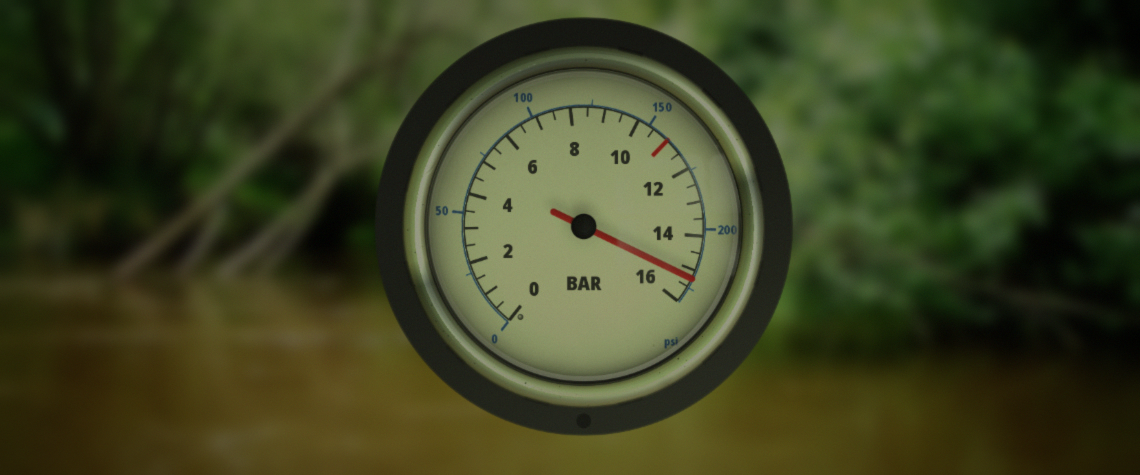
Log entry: 15.25 bar
